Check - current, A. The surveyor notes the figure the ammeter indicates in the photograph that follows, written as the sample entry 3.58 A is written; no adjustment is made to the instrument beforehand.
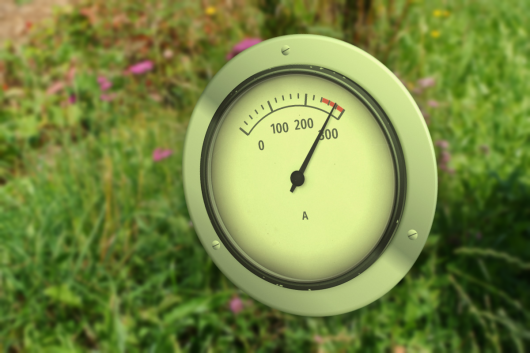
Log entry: 280 A
